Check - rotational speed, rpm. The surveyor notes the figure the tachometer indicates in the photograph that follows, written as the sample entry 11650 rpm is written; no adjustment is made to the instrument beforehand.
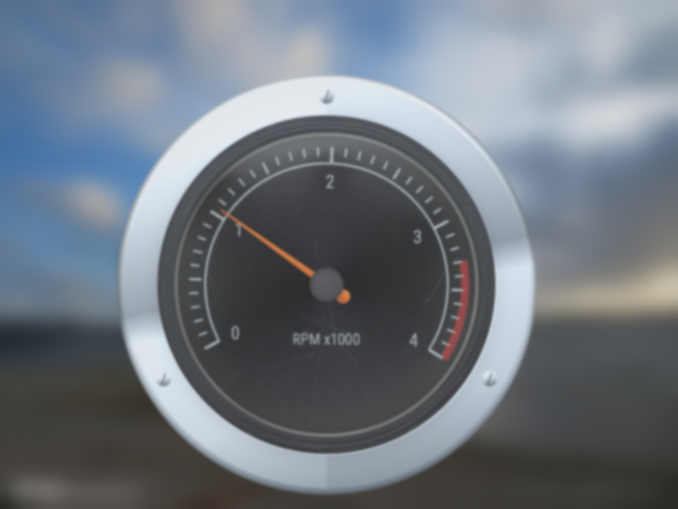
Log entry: 1050 rpm
